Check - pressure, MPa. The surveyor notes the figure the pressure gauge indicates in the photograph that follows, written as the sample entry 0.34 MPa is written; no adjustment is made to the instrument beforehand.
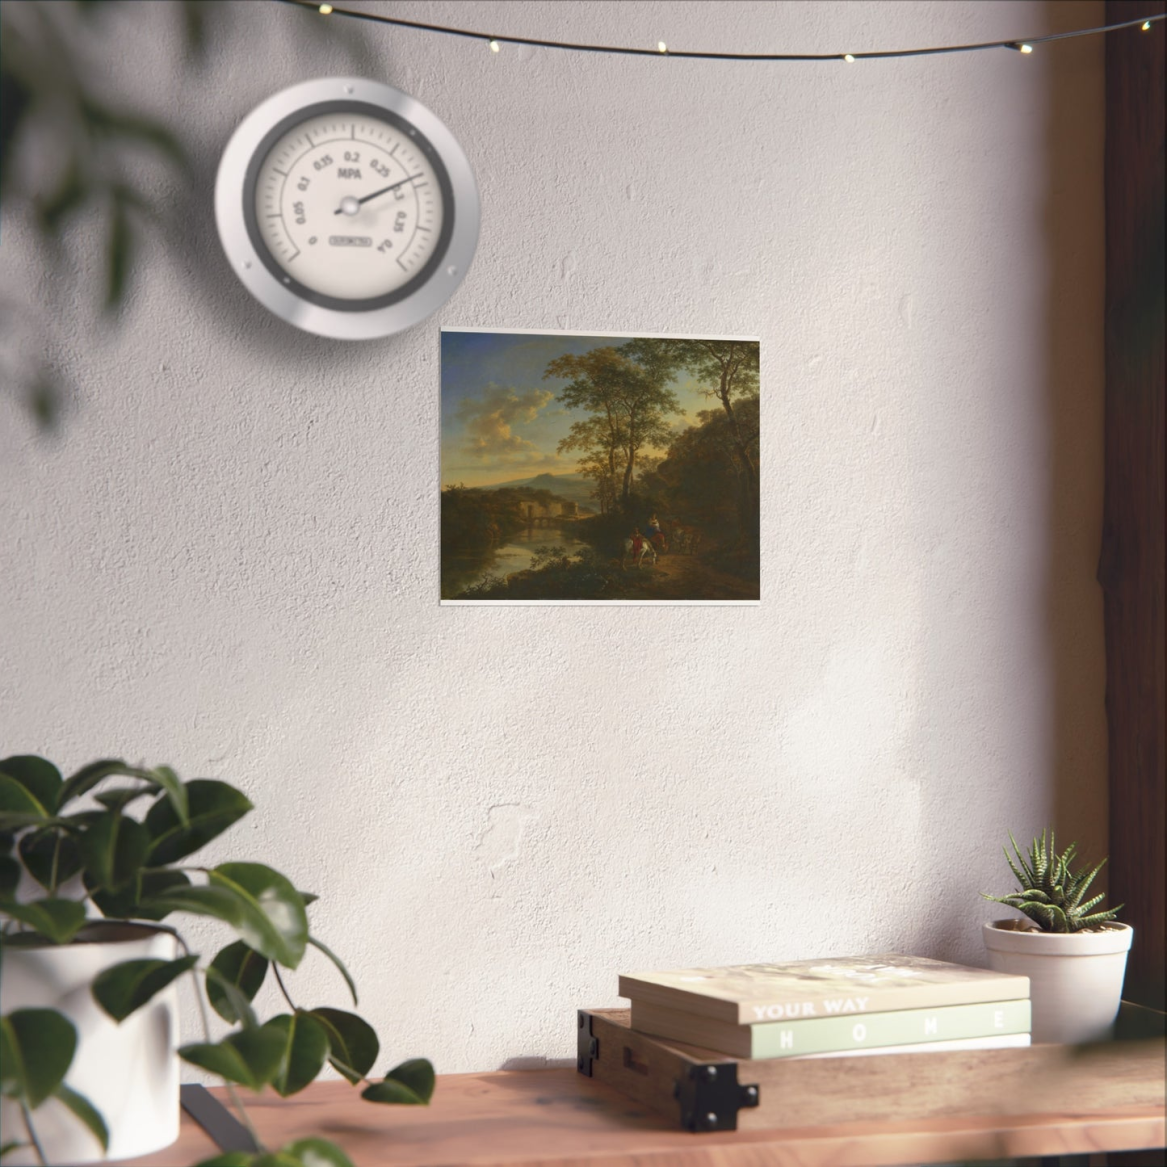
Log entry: 0.29 MPa
